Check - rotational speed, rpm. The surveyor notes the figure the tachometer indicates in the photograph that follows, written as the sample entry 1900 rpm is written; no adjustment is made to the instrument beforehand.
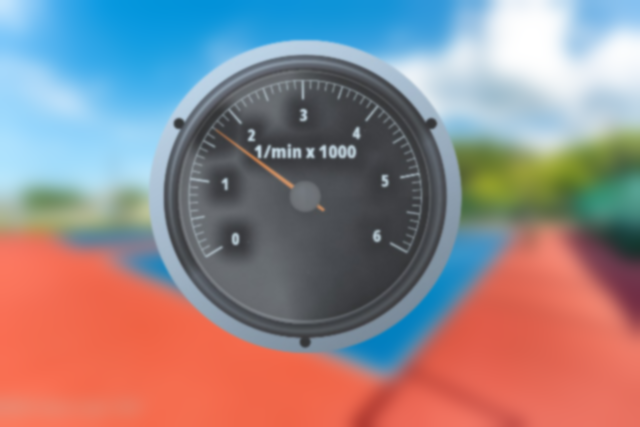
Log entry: 1700 rpm
